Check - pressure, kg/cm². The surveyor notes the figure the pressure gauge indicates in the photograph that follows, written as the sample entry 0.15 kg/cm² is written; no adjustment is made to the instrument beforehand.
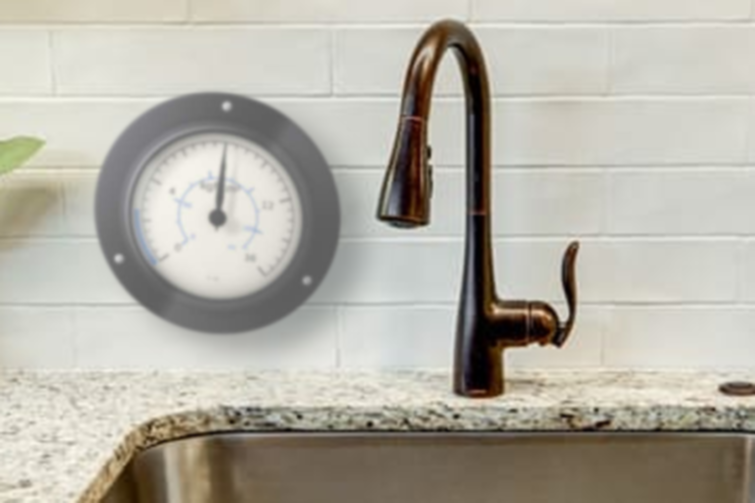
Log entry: 8 kg/cm²
